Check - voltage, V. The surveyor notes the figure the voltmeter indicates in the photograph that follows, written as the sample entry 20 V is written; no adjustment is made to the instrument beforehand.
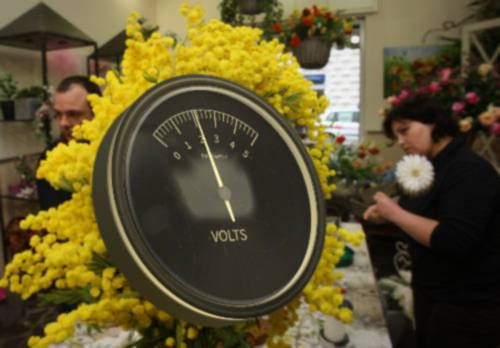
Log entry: 2 V
